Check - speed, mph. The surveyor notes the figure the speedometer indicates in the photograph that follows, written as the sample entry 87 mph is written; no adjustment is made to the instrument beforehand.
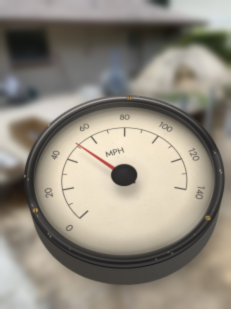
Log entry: 50 mph
